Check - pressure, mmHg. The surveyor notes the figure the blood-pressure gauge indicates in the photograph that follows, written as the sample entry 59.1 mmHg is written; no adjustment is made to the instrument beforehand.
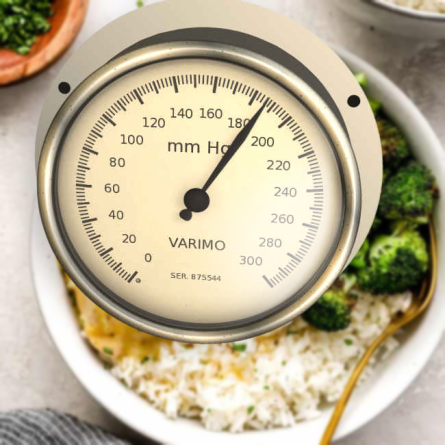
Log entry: 186 mmHg
